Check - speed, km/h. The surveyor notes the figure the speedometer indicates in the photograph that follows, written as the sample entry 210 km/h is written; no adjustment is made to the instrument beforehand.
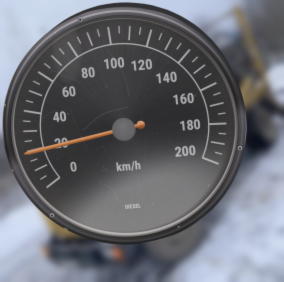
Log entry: 20 km/h
